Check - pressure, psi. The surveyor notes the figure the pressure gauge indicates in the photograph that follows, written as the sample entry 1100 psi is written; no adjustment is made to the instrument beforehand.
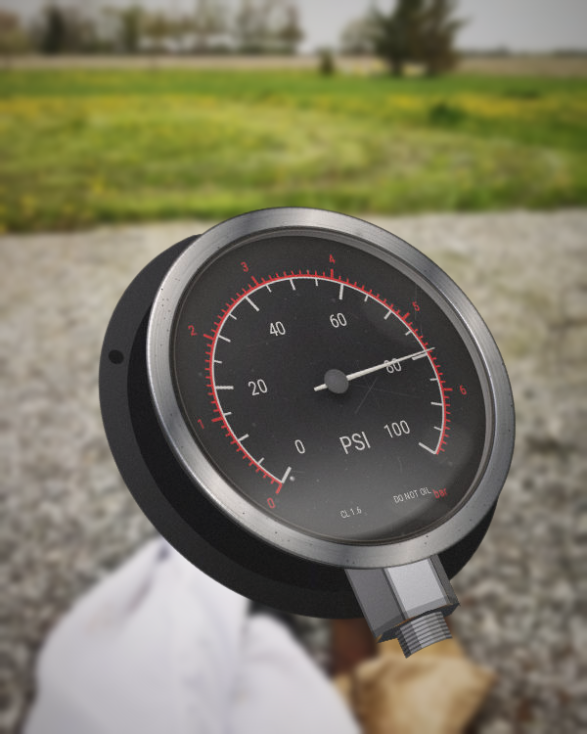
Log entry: 80 psi
